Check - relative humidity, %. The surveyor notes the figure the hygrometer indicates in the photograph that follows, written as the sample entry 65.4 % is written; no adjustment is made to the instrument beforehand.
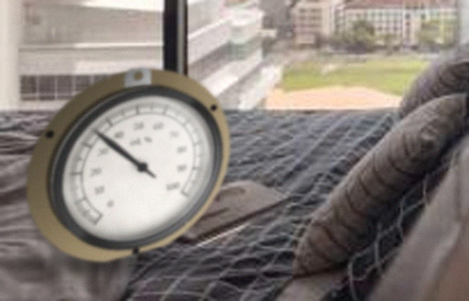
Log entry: 35 %
